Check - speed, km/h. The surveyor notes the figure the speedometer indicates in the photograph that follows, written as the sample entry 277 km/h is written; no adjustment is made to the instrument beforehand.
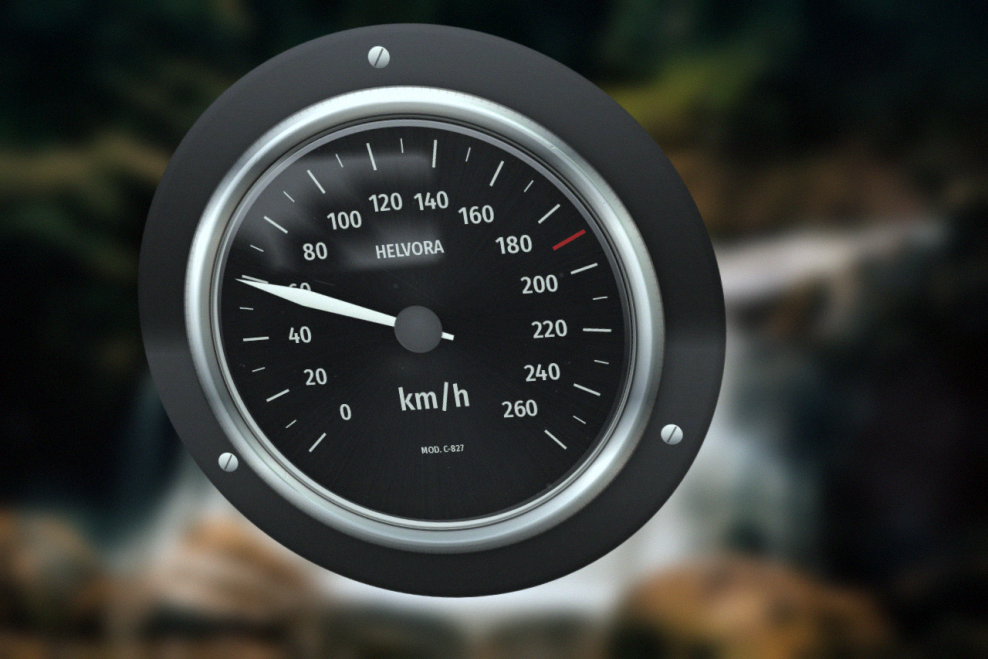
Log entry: 60 km/h
